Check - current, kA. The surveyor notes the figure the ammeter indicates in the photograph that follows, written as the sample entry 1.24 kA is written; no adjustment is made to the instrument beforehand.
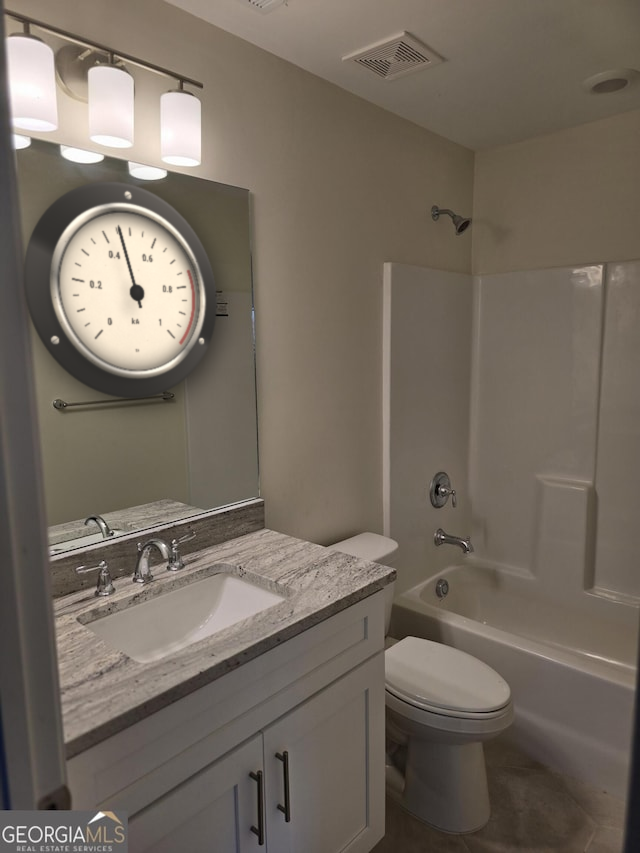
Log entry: 0.45 kA
